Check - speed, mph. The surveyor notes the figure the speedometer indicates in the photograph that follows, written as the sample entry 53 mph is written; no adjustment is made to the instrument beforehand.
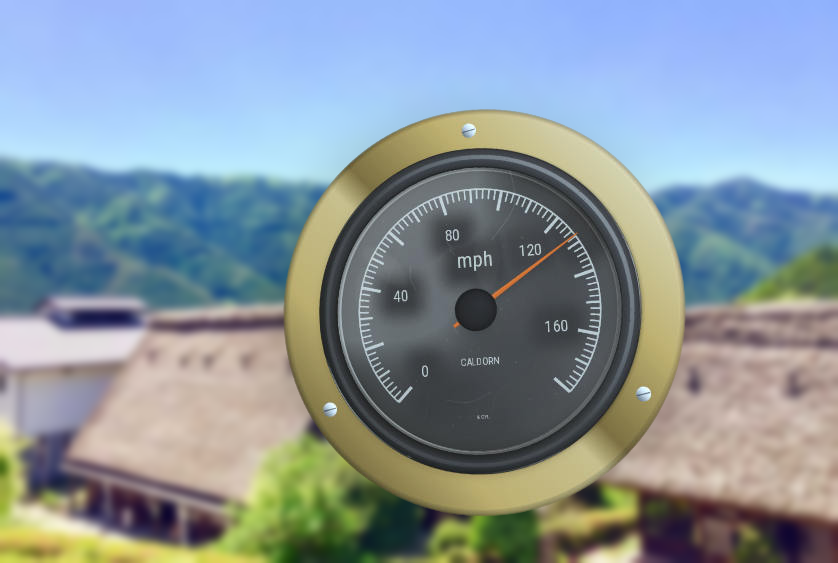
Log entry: 128 mph
